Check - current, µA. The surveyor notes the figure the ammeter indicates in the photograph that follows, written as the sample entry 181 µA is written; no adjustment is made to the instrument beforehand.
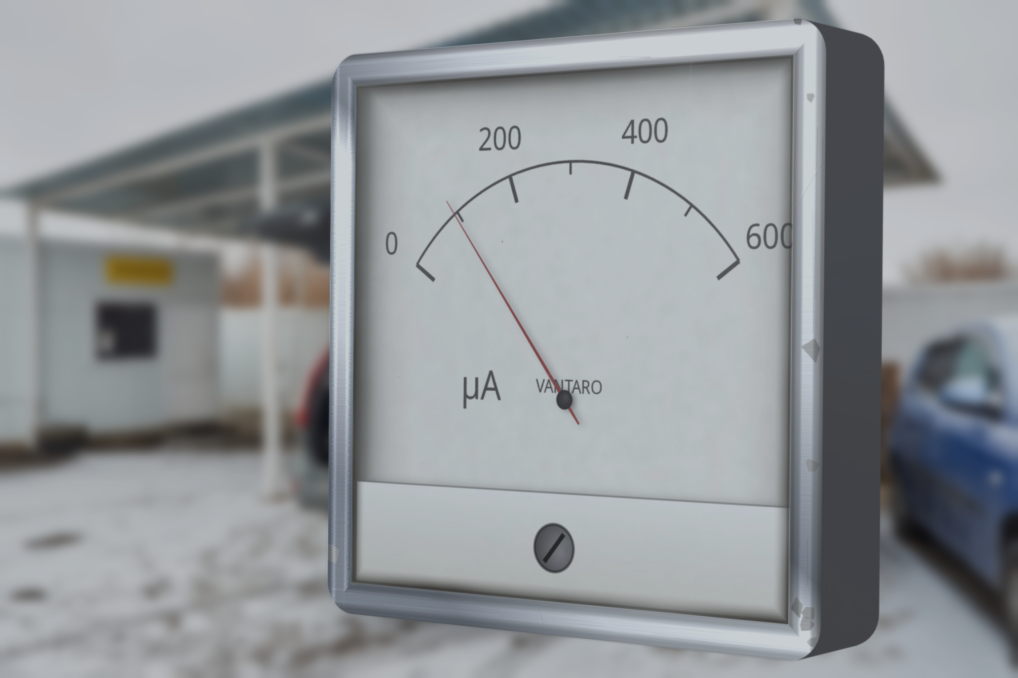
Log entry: 100 µA
